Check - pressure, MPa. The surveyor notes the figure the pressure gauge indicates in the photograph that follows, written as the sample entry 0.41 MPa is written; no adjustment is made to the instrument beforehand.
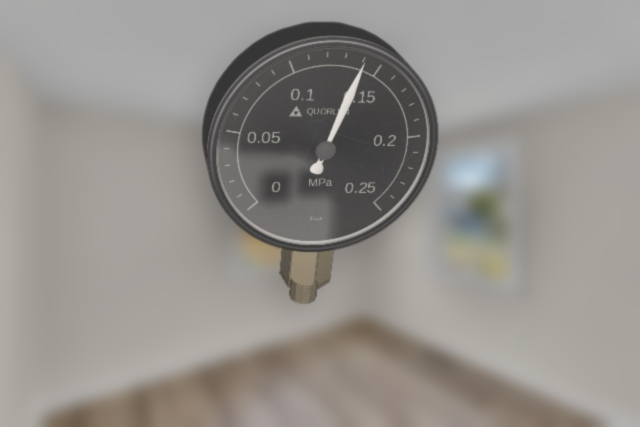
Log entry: 0.14 MPa
